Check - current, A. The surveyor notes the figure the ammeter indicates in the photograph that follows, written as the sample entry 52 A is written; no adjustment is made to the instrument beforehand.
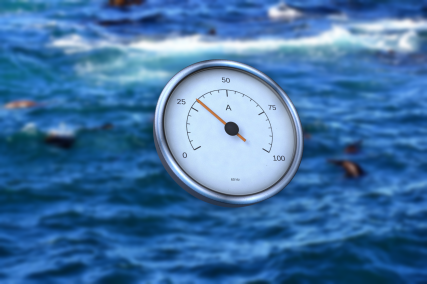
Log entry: 30 A
